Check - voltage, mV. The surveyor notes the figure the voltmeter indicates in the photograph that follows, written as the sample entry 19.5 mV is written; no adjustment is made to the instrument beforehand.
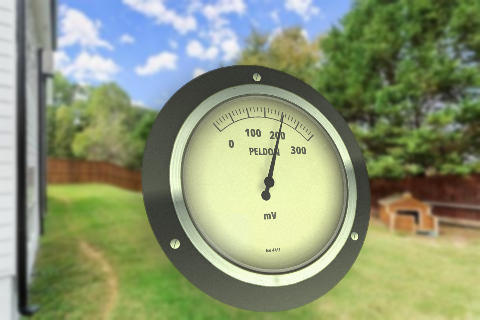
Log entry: 200 mV
